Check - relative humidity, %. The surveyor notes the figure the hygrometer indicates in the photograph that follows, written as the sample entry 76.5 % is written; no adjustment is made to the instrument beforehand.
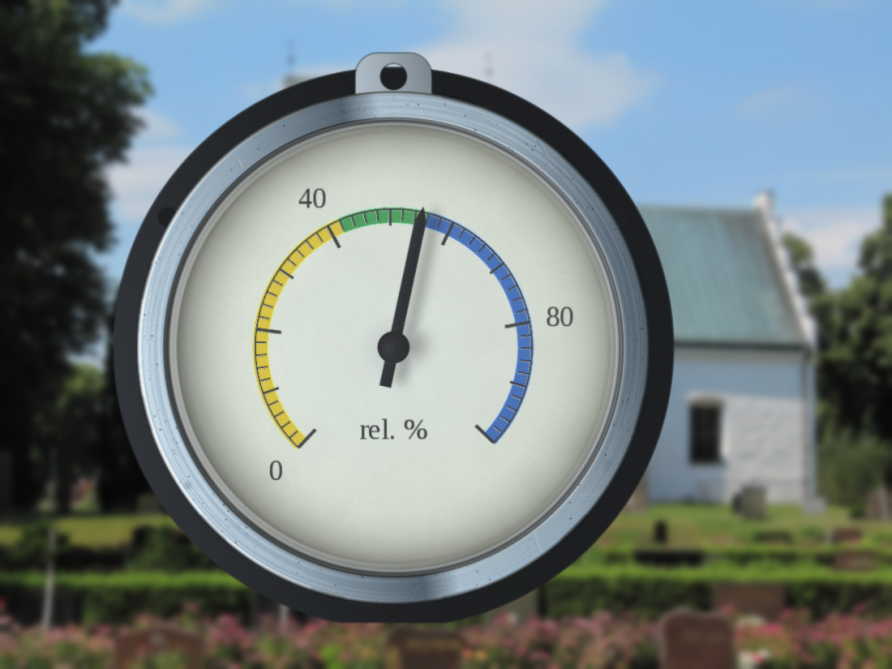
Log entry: 55 %
